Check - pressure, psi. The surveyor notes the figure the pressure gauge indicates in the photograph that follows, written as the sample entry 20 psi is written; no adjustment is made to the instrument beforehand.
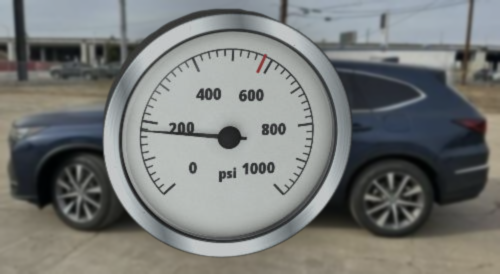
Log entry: 180 psi
